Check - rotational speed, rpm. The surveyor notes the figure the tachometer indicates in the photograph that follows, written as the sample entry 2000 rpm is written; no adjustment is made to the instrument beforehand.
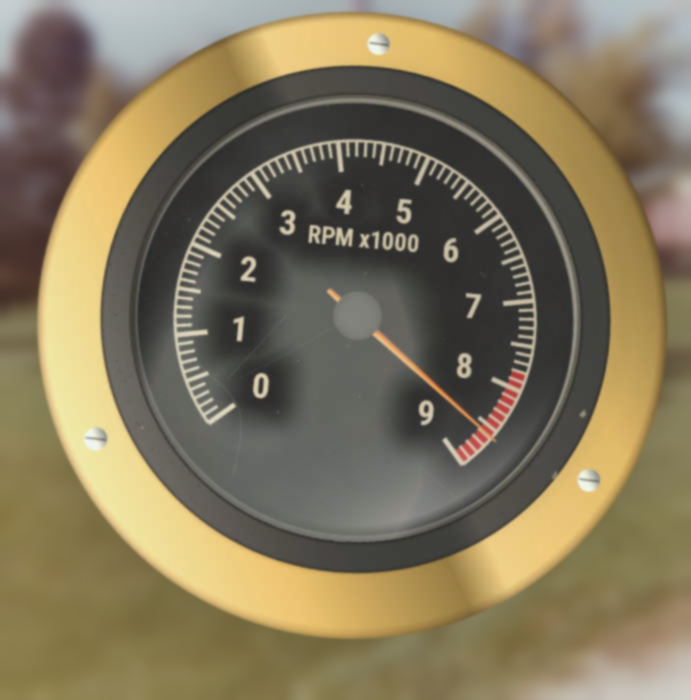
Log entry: 8600 rpm
